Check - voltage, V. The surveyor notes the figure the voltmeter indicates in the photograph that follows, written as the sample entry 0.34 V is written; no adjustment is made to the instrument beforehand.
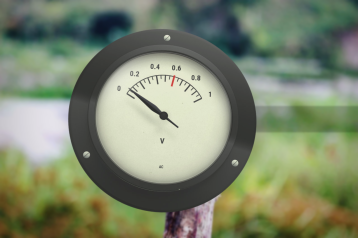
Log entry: 0.05 V
